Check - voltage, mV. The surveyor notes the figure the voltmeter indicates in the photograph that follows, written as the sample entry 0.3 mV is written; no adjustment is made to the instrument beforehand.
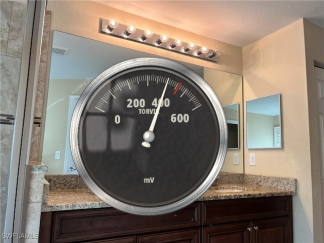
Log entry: 400 mV
